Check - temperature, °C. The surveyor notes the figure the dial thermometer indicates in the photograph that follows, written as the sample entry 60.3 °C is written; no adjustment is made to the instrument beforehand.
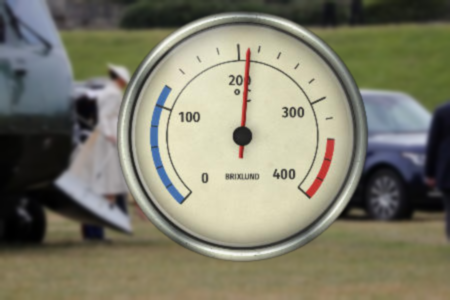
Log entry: 210 °C
